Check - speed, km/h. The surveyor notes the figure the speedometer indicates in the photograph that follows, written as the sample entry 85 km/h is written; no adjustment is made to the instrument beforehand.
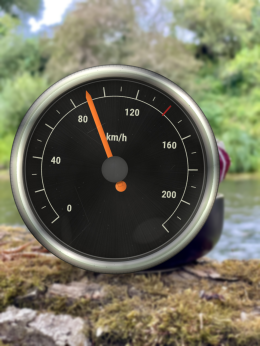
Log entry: 90 km/h
